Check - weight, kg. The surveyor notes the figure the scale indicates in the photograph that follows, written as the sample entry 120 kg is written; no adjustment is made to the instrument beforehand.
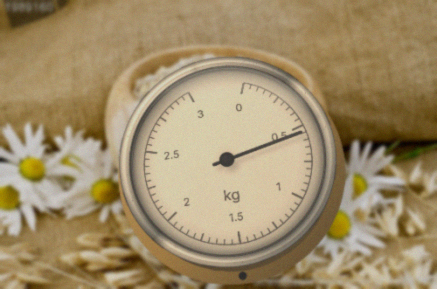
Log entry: 0.55 kg
